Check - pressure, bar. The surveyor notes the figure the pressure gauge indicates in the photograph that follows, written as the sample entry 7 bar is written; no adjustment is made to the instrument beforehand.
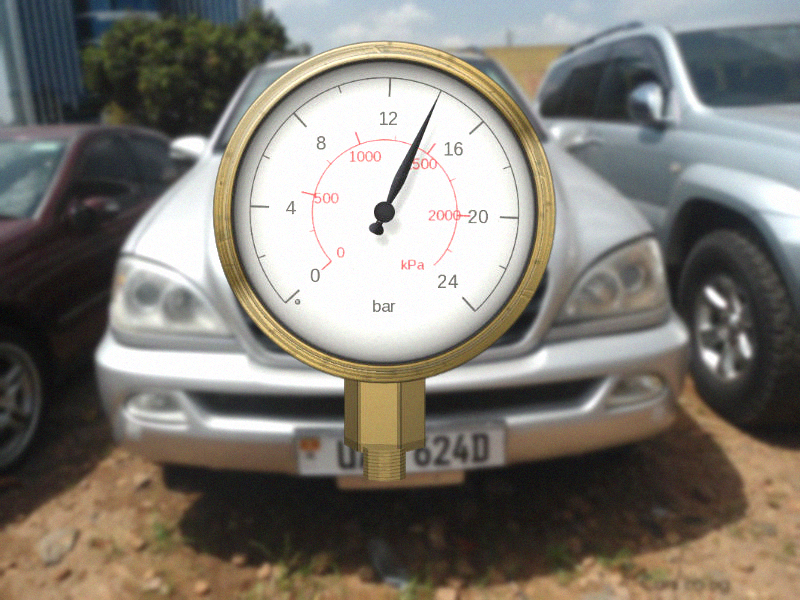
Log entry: 14 bar
